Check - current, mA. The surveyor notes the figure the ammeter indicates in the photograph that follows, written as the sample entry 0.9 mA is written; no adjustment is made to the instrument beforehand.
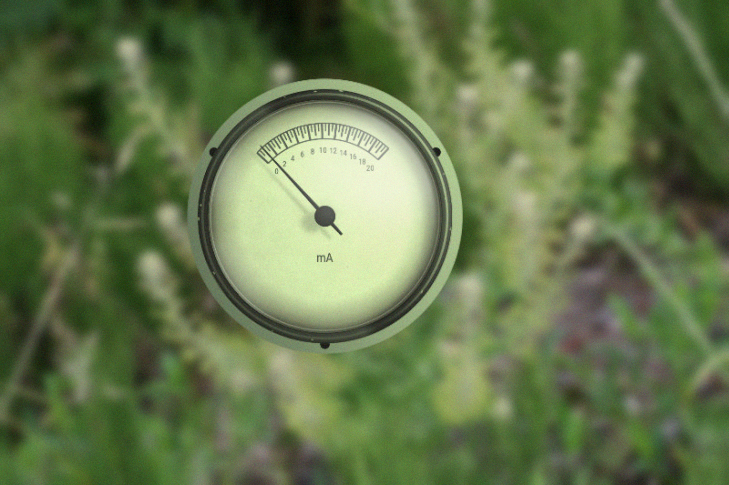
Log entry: 1 mA
